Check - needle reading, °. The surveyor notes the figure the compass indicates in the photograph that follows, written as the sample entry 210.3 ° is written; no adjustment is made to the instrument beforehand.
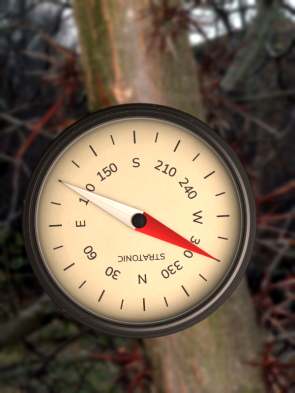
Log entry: 300 °
